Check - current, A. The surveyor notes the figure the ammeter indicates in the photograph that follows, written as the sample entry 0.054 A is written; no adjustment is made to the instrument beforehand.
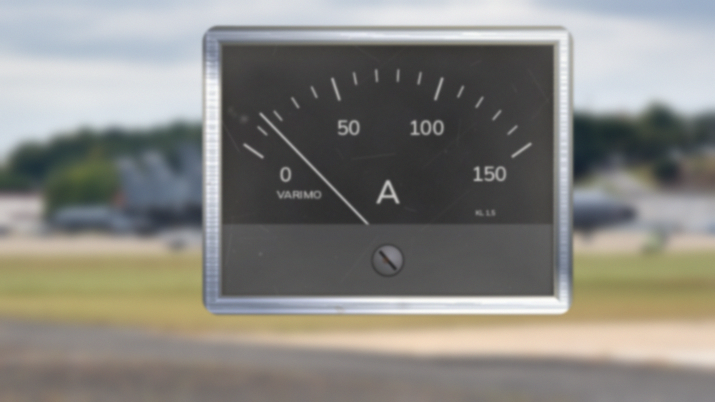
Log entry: 15 A
